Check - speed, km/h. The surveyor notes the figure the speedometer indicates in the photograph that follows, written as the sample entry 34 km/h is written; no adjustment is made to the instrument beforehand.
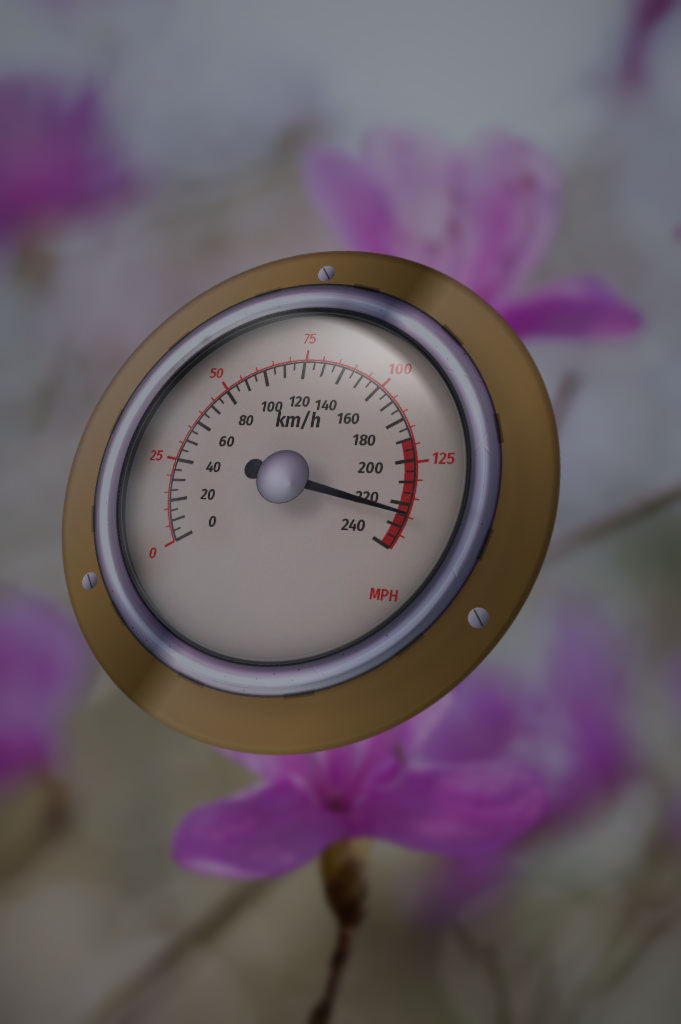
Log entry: 225 km/h
